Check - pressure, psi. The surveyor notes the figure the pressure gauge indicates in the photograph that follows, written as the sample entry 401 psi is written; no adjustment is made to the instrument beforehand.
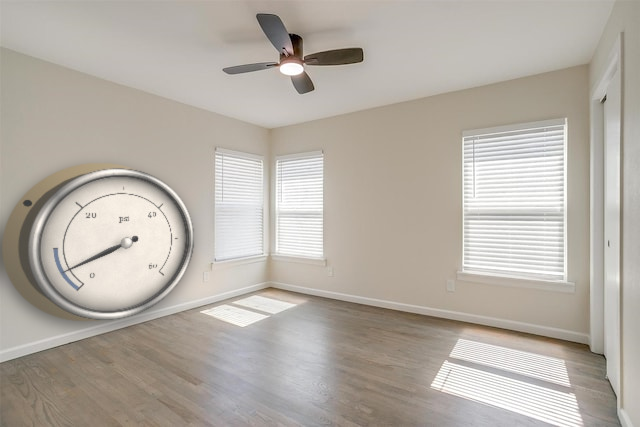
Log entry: 5 psi
